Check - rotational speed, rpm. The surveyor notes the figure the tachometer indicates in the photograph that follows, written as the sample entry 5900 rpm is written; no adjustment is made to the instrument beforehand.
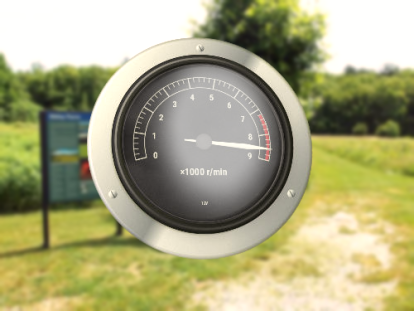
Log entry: 8600 rpm
